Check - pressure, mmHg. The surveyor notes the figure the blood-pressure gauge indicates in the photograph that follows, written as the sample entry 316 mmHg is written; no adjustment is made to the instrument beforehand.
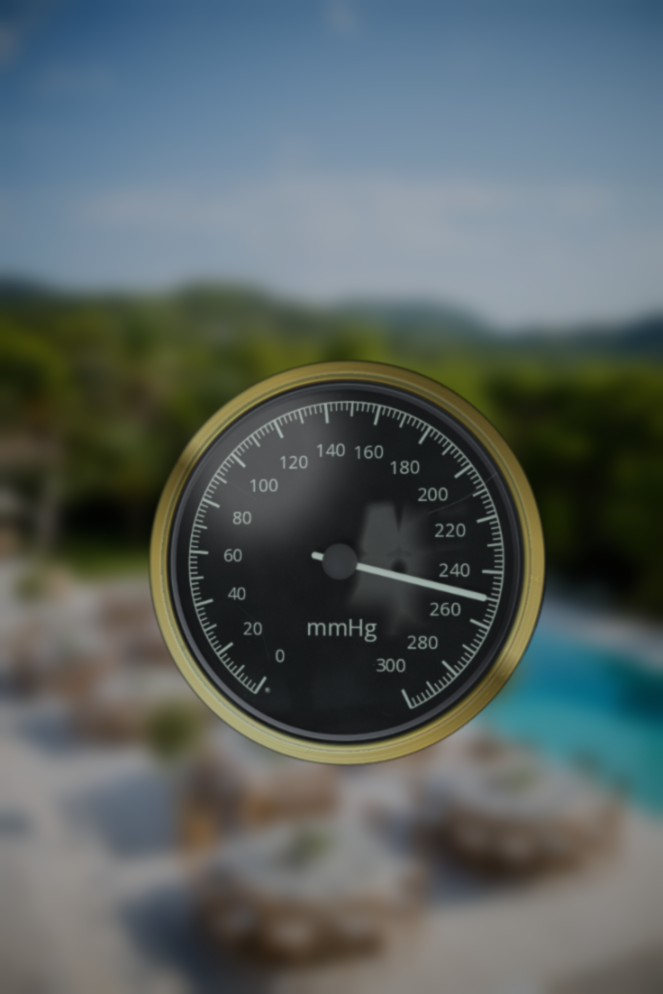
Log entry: 250 mmHg
